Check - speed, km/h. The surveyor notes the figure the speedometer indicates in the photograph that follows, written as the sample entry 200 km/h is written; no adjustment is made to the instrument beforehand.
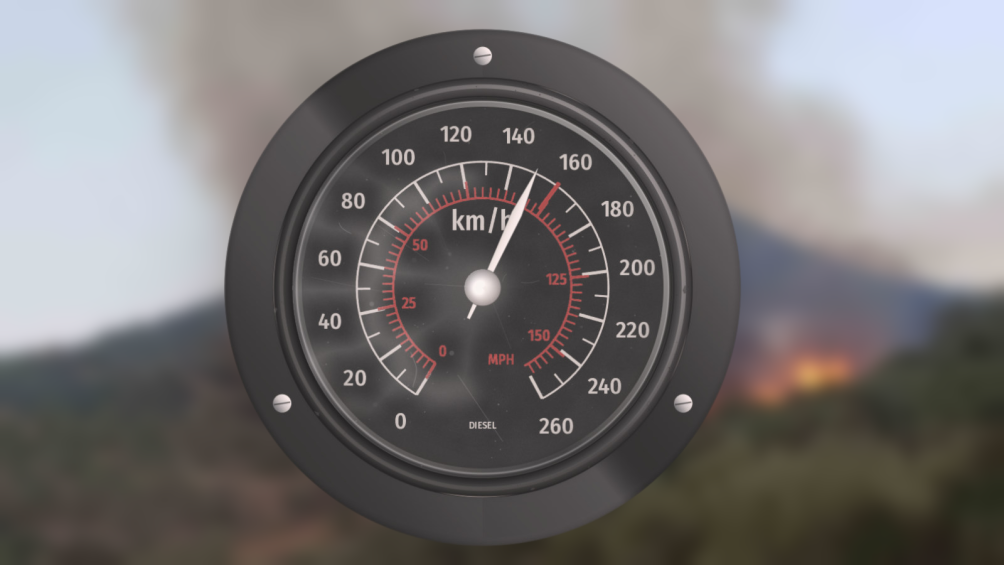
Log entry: 150 km/h
